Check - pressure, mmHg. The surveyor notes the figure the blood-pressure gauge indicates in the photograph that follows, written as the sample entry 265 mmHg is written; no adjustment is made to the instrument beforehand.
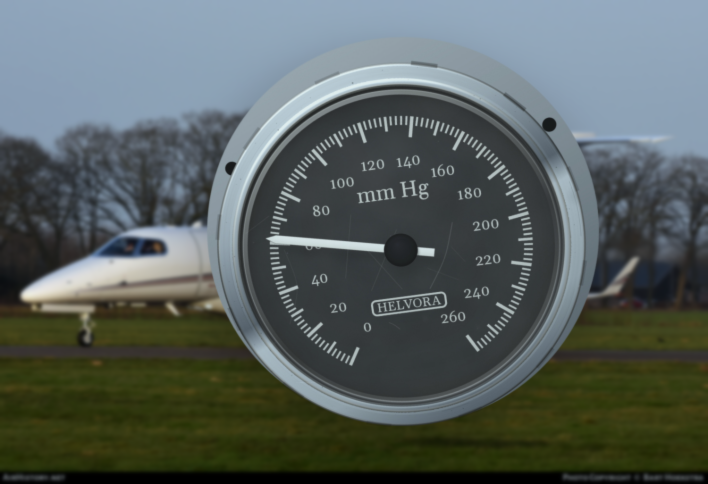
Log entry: 62 mmHg
